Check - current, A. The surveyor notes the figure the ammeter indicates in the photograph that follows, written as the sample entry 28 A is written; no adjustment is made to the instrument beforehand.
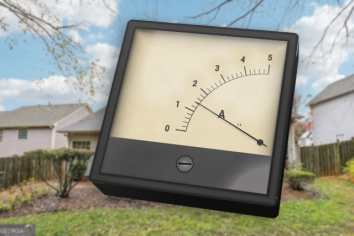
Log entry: 1.4 A
